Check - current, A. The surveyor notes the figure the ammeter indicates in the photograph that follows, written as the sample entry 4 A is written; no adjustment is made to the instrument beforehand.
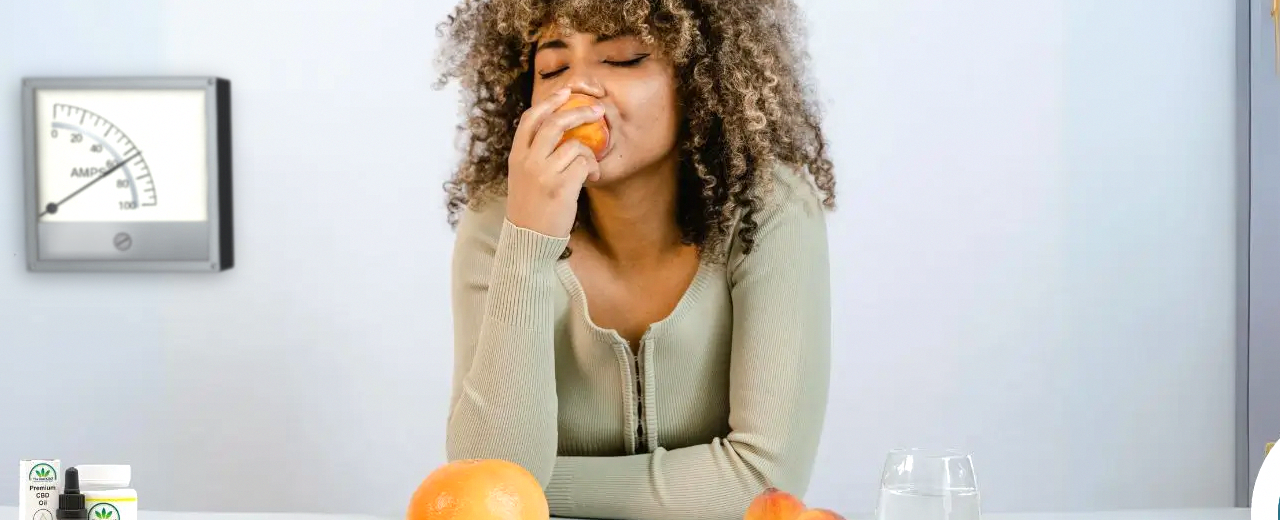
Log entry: 65 A
